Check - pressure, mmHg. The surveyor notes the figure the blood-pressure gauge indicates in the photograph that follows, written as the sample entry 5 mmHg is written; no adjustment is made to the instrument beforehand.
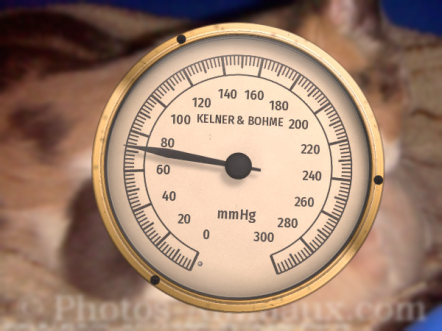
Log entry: 72 mmHg
